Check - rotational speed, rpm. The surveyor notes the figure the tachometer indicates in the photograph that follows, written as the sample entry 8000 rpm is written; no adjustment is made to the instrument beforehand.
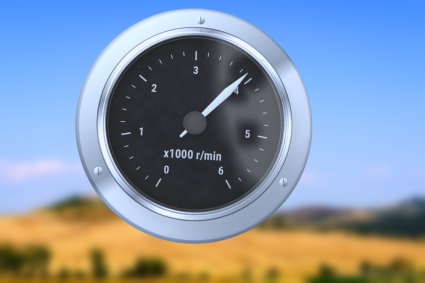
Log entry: 3900 rpm
